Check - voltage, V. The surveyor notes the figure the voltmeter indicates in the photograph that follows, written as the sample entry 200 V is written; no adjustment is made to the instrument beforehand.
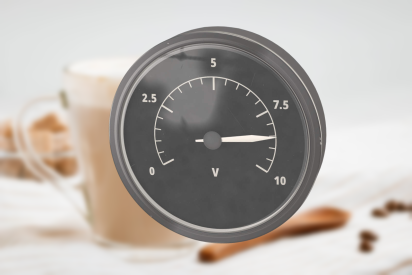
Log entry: 8.5 V
